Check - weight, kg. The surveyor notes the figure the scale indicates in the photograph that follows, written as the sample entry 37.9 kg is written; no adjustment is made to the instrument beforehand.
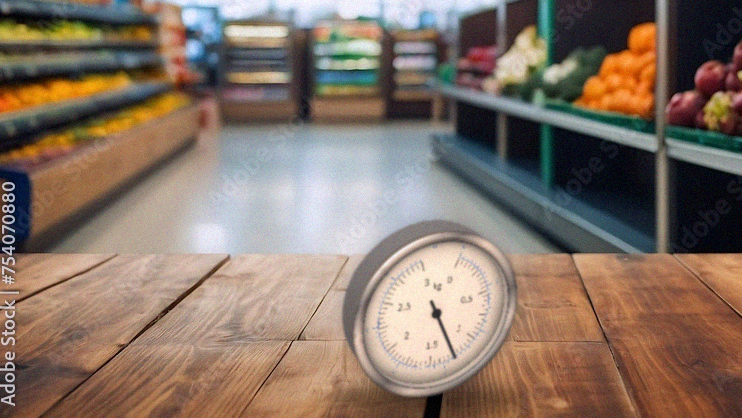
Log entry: 1.25 kg
